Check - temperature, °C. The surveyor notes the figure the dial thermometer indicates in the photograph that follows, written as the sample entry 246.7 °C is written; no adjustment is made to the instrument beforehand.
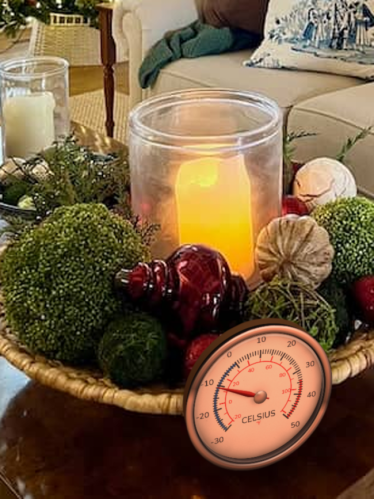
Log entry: -10 °C
